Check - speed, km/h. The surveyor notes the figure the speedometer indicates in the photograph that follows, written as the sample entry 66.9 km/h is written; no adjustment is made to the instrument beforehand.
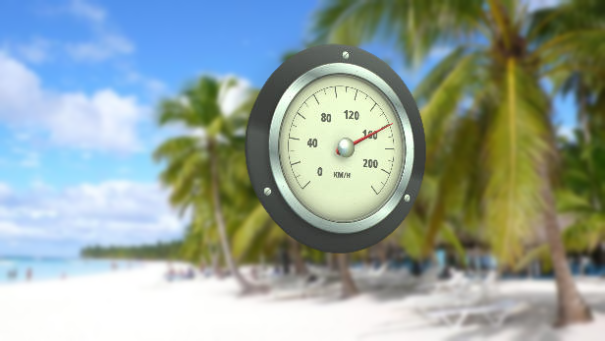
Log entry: 160 km/h
